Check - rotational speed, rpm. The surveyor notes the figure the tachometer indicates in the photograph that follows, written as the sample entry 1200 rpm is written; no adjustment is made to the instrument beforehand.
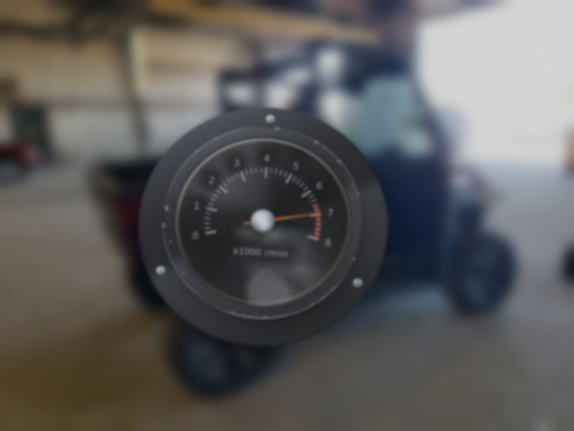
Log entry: 7000 rpm
